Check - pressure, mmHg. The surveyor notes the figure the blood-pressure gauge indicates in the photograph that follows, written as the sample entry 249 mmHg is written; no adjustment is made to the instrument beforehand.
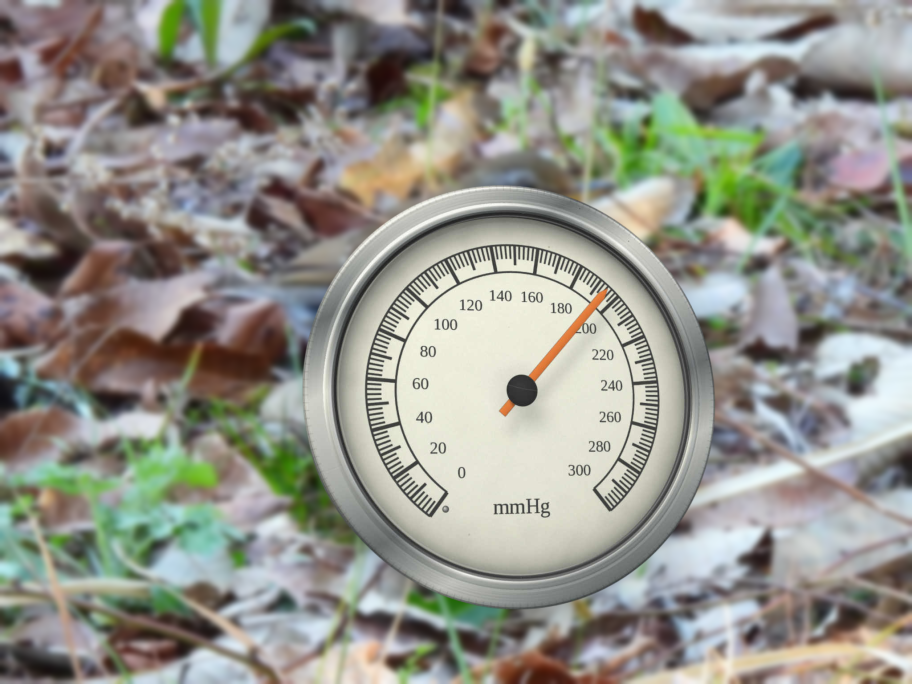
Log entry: 194 mmHg
